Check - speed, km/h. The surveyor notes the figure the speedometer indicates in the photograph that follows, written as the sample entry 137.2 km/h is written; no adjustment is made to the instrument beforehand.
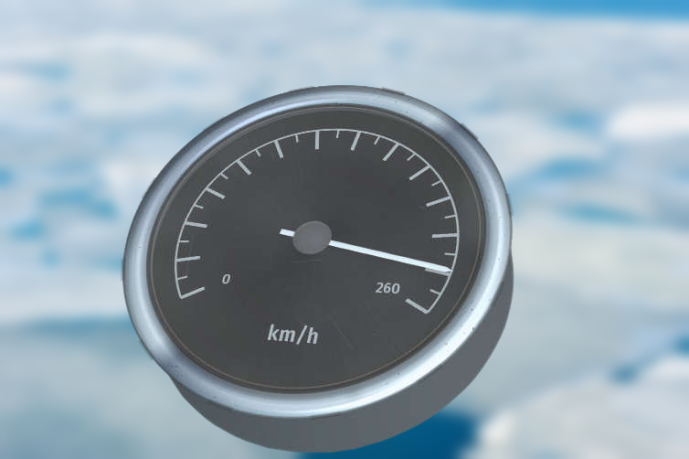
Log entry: 240 km/h
